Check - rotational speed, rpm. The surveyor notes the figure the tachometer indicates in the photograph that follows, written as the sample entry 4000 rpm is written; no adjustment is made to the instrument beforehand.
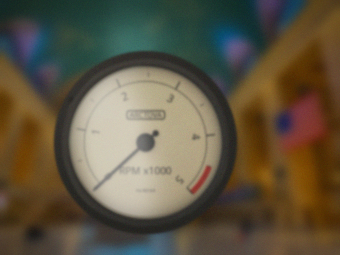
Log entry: 0 rpm
